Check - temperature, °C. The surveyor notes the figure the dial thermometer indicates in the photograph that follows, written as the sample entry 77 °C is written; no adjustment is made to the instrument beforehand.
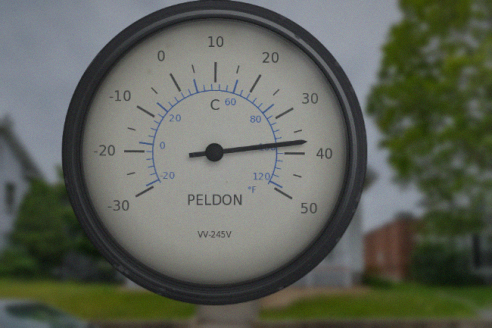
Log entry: 37.5 °C
